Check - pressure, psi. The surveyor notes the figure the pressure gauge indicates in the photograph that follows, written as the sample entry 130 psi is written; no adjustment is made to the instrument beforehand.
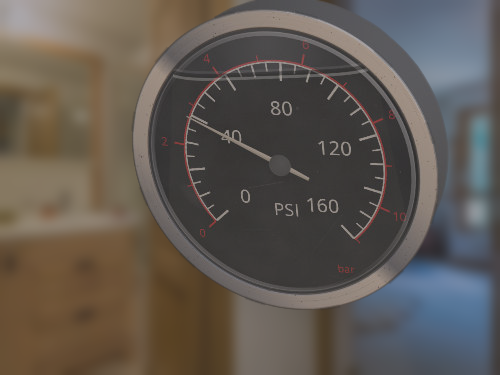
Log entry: 40 psi
